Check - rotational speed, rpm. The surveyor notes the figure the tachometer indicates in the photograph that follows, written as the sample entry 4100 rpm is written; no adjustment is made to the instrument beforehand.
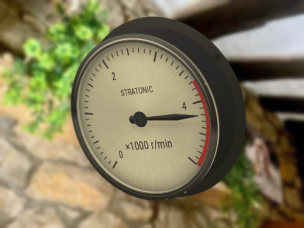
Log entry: 4200 rpm
